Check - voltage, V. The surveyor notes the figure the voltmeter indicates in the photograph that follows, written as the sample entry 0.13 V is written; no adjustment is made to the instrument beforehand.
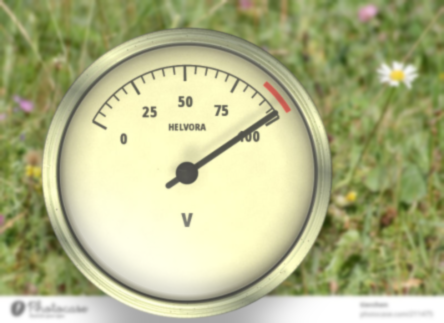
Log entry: 97.5 V
